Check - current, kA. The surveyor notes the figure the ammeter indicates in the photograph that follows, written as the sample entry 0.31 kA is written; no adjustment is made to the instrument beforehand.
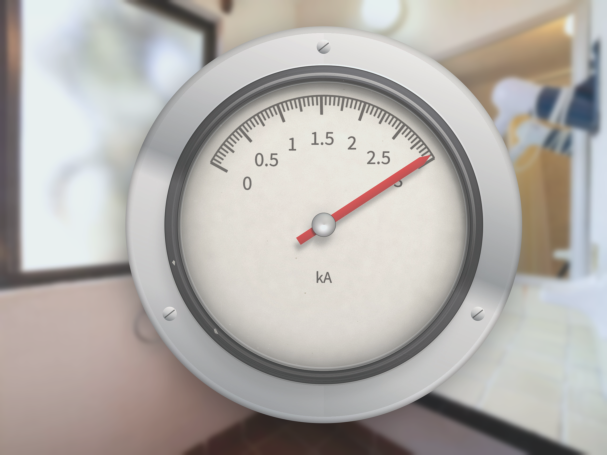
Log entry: 2.95 kA
